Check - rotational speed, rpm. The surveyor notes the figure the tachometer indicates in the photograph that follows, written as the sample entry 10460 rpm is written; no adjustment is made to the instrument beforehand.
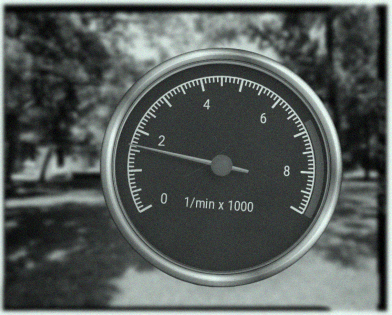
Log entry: 1600 rpm
